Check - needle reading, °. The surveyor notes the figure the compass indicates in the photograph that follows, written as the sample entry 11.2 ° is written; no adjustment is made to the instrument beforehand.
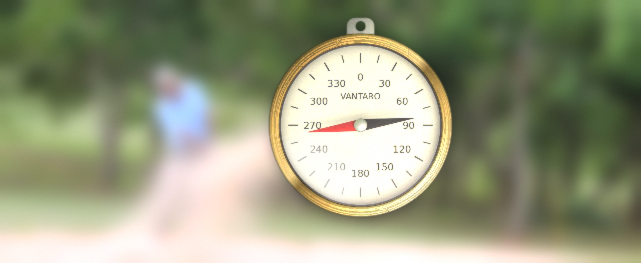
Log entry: 262.5 °
